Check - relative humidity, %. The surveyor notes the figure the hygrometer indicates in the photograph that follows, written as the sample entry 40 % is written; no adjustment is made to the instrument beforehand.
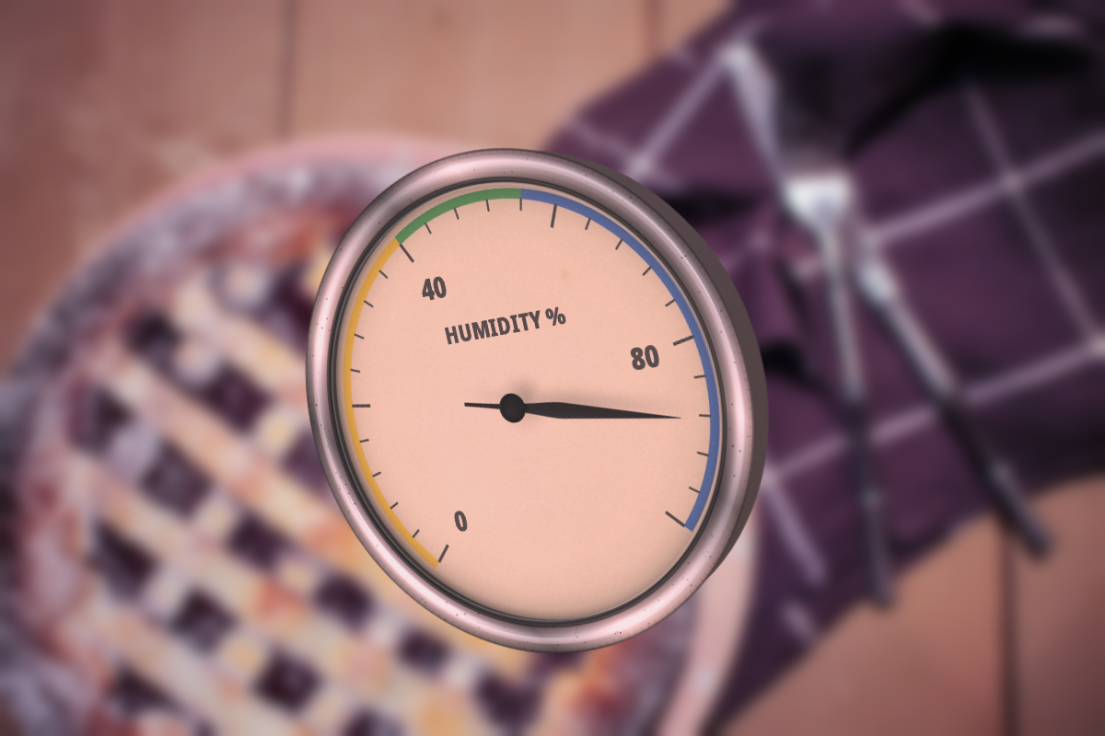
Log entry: 88 %
